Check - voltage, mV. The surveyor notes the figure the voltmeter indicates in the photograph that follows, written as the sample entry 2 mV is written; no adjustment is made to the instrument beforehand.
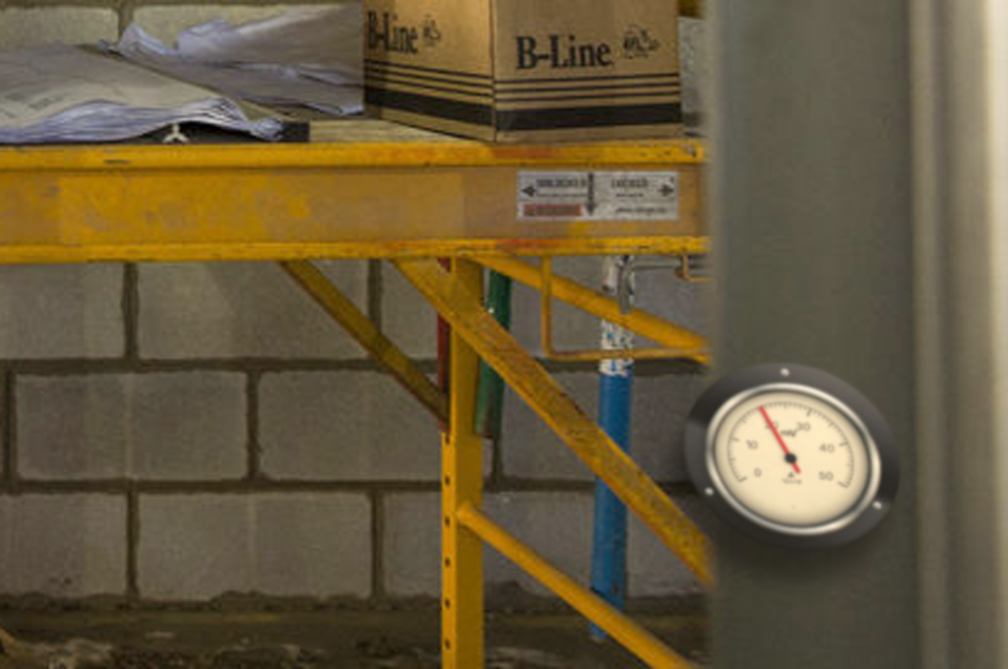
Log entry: 20 mV
